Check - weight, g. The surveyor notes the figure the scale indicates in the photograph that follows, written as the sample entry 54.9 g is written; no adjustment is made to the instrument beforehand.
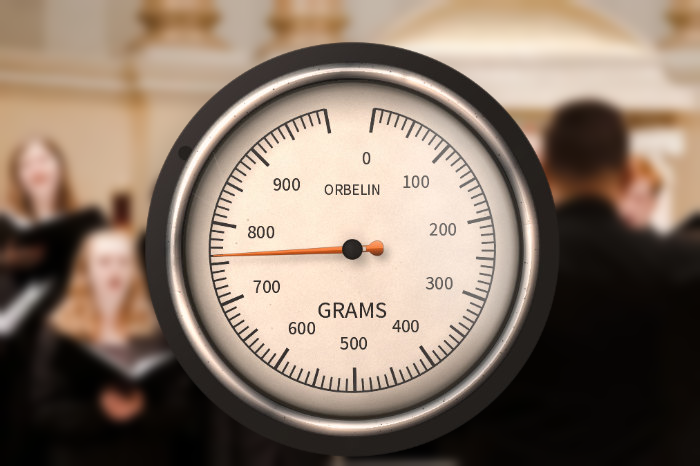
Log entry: 760 g
